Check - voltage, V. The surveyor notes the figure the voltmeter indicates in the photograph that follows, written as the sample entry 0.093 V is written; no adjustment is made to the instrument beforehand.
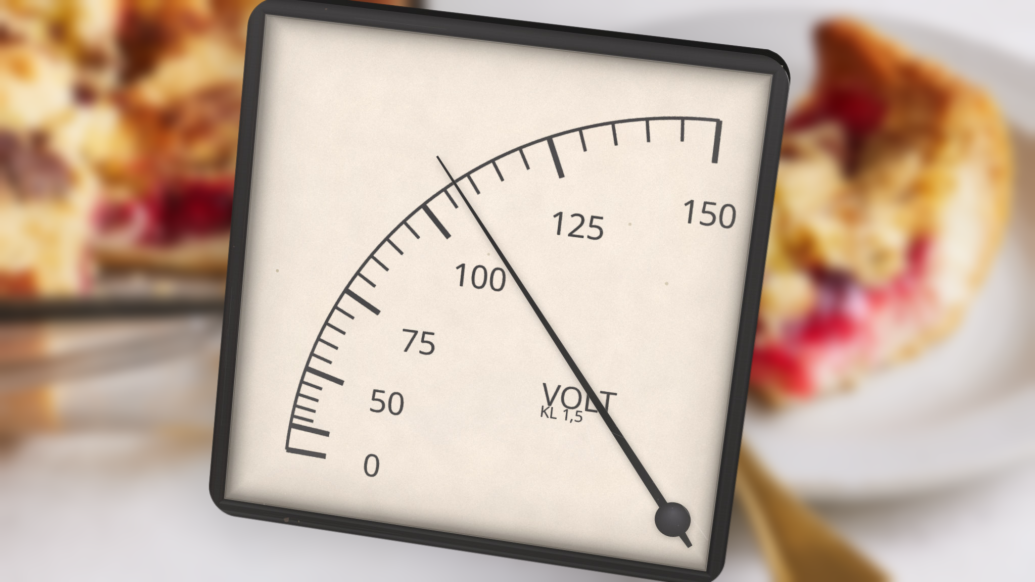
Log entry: 107.5 V
